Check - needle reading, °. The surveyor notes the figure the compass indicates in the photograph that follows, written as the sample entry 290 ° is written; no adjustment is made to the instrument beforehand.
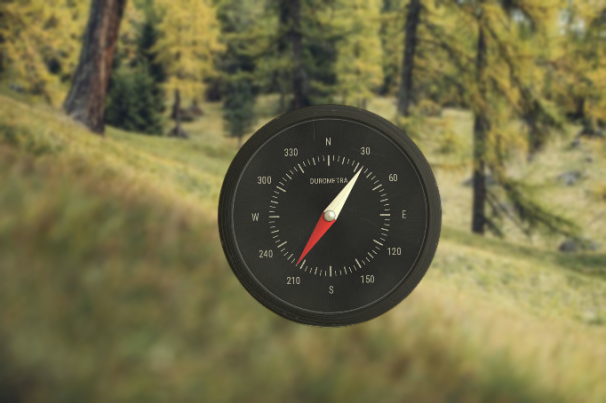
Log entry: 215 °
